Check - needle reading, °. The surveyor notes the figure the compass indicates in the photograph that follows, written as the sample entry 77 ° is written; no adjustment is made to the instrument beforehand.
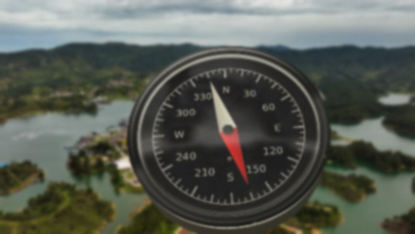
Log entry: 165 °
